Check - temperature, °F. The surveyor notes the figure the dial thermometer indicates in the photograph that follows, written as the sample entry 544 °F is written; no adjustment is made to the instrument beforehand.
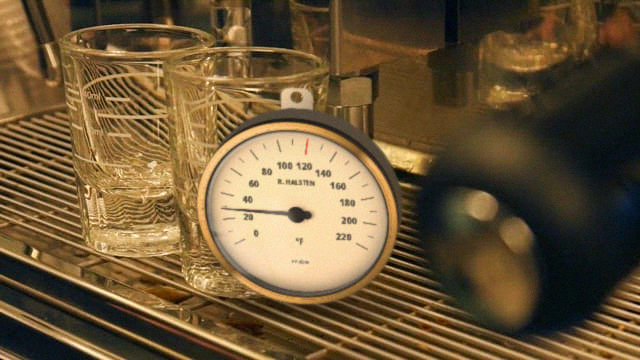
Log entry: 30 °F
